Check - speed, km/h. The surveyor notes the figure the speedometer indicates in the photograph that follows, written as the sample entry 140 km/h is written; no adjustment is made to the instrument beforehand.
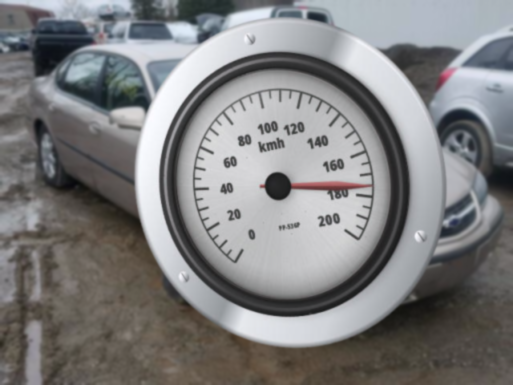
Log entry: 175 km/h
